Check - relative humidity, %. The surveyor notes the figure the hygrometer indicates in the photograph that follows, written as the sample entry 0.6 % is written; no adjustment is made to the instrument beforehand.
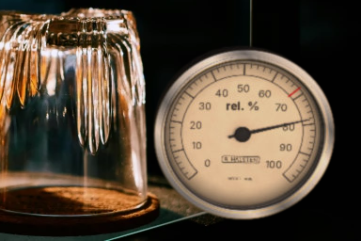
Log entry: 78 %
